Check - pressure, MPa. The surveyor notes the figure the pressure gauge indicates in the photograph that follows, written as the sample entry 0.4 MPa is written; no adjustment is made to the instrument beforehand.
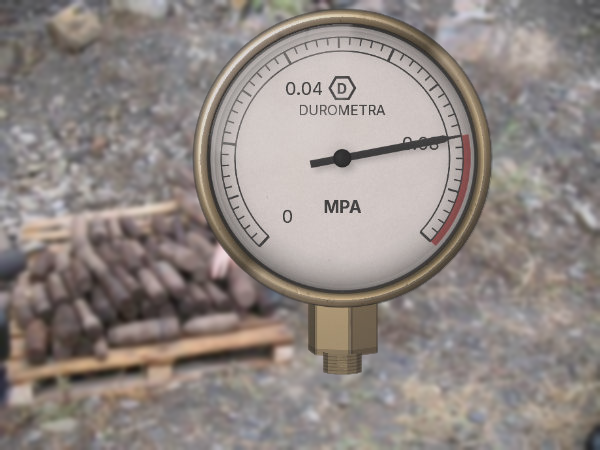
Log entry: 0.08 MPa
